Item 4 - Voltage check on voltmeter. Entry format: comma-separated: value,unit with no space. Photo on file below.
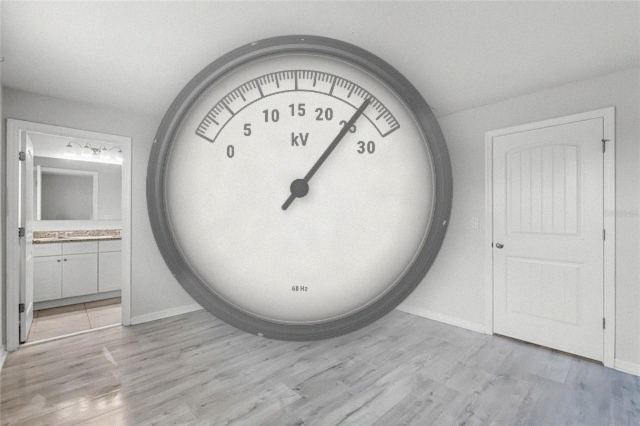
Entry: 25,kV
